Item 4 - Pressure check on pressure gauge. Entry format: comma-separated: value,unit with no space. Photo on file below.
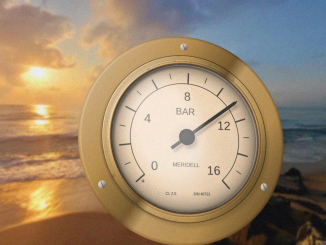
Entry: 11,bar
